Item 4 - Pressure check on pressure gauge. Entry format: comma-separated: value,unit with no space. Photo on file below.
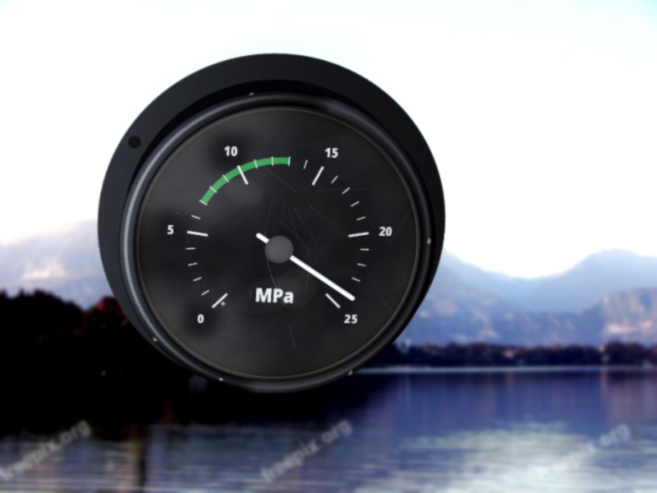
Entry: 24,MPa
